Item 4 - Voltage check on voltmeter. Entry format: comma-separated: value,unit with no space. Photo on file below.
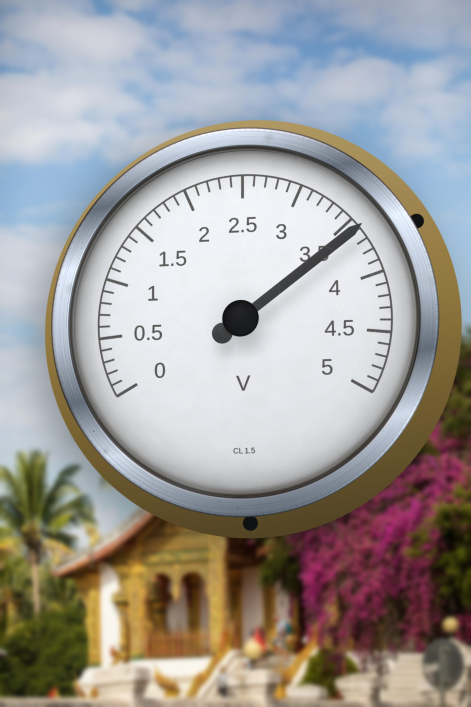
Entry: 3.6,V
